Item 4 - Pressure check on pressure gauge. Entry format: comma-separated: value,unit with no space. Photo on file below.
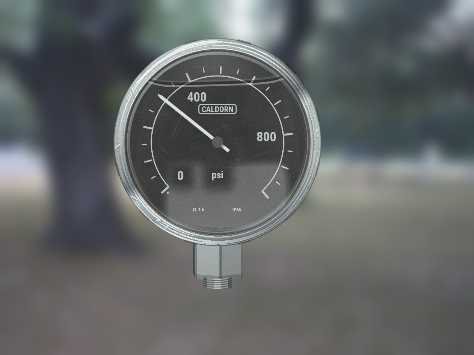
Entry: 300,psi
